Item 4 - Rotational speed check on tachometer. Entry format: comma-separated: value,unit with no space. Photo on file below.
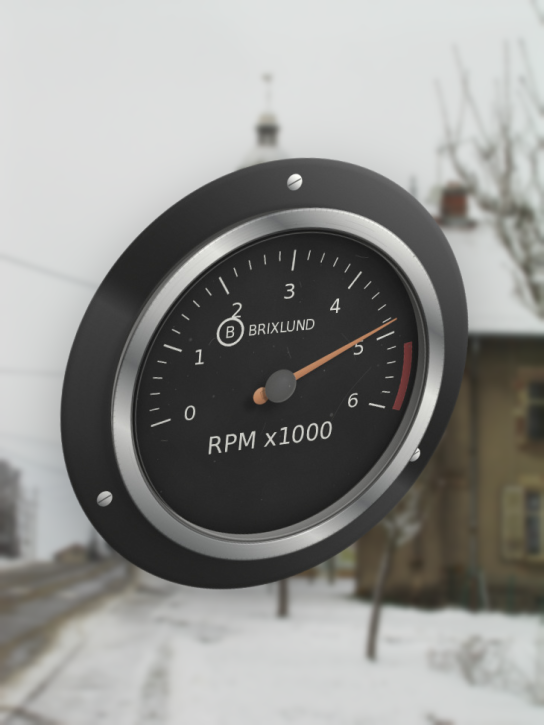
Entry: 4800,rpm
